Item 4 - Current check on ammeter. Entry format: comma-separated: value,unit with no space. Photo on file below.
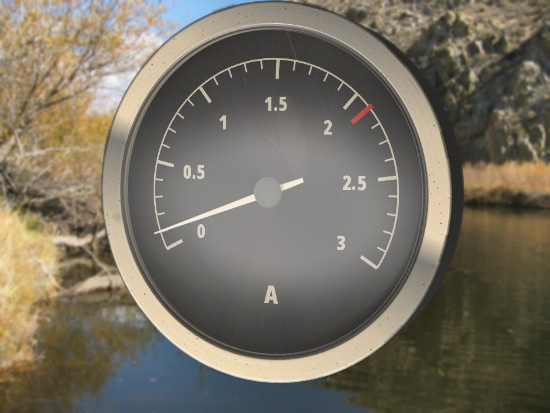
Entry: 0.1,A
